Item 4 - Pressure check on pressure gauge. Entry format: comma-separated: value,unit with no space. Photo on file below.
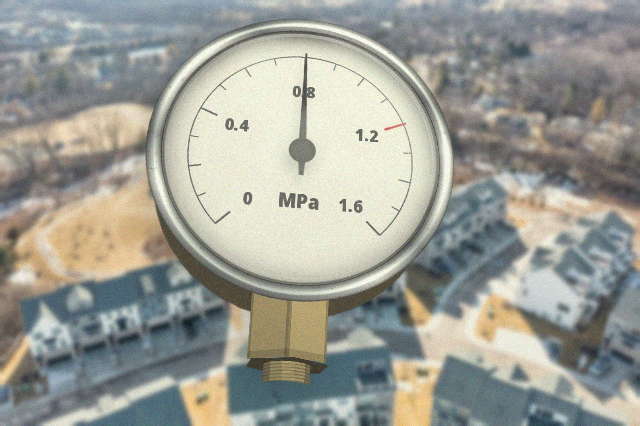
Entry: 0.8,MPa
